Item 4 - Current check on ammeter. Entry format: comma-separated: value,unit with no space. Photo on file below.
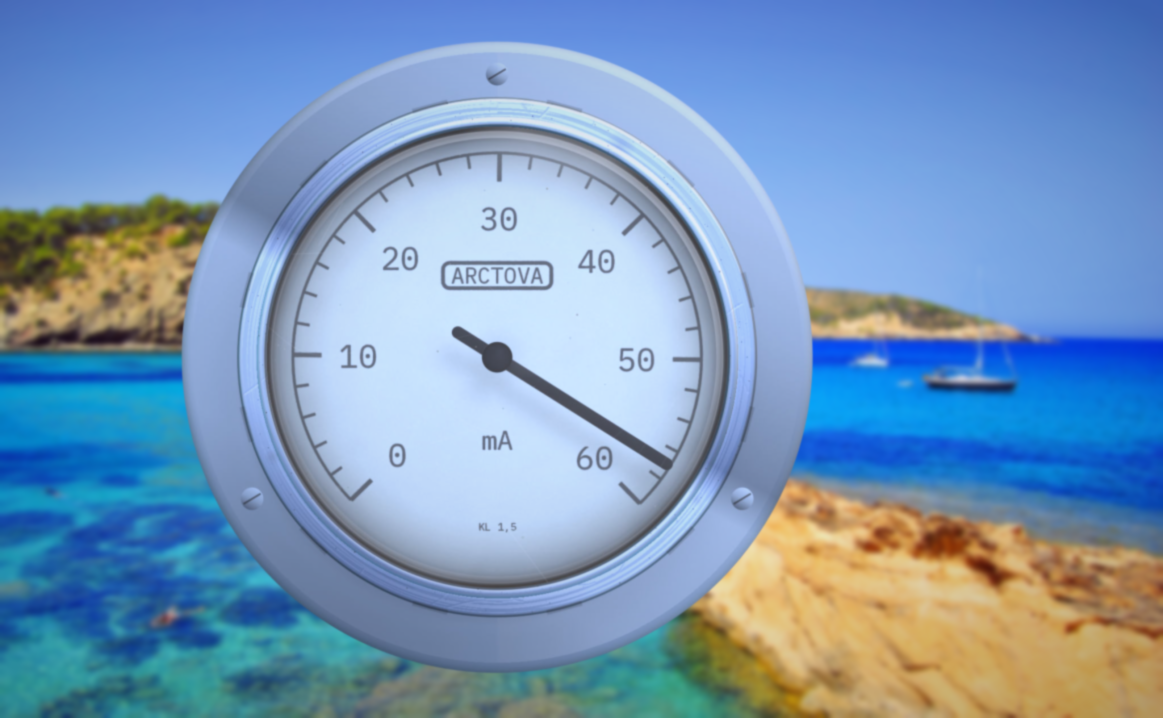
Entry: 57,mA
